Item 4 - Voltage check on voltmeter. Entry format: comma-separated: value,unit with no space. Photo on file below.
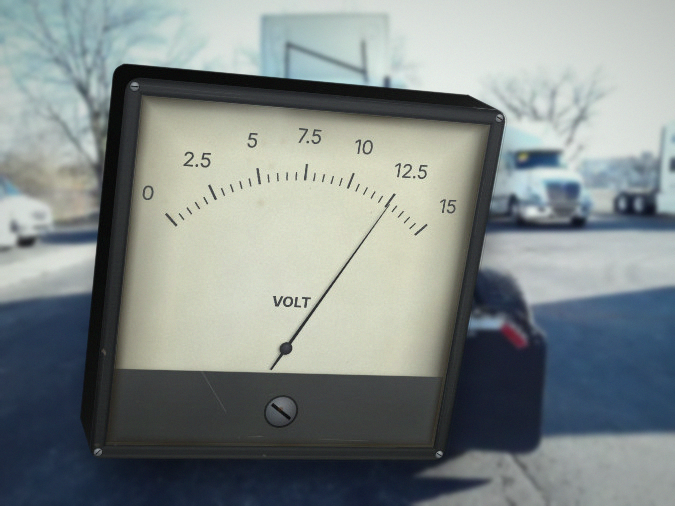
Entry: 12.5,V
